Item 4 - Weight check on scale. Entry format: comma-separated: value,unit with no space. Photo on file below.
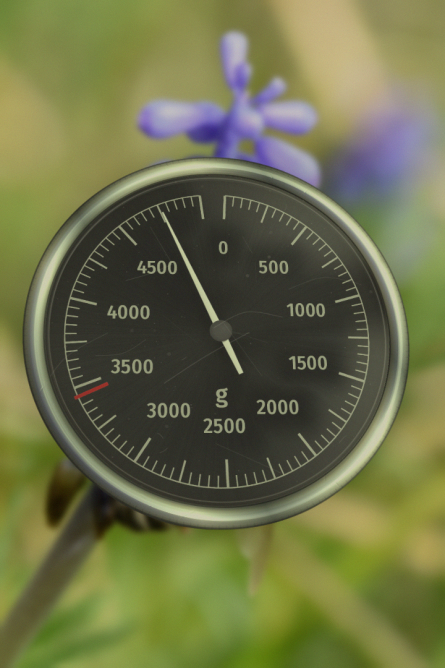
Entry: 4750,g
